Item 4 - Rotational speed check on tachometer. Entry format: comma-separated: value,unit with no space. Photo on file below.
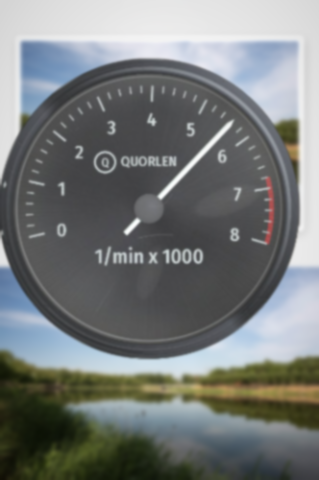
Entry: 5600,rpm
